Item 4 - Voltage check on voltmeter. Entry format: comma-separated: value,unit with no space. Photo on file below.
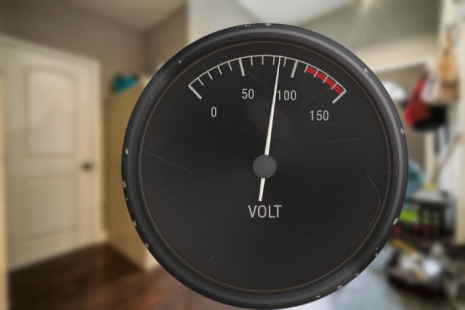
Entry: 85,V
